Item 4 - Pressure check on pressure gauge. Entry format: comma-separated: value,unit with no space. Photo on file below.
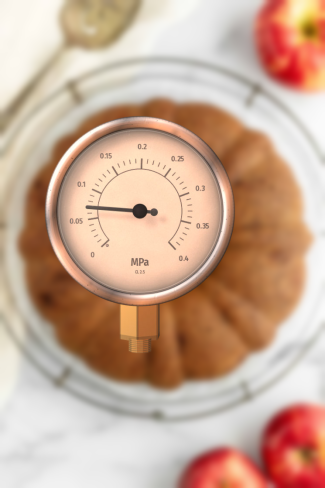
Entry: 0.07,MPa
